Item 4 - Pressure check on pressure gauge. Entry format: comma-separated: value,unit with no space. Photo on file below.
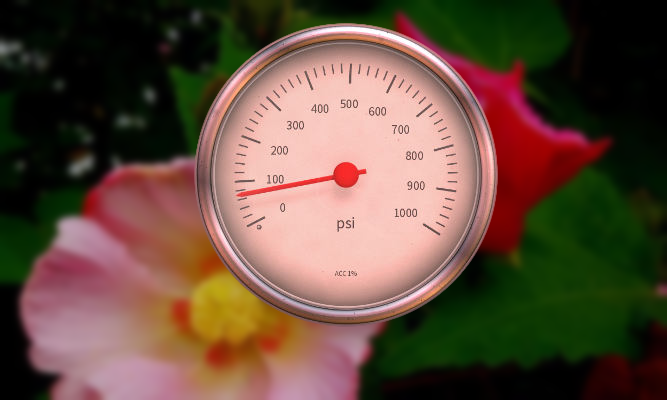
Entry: 70,psi
